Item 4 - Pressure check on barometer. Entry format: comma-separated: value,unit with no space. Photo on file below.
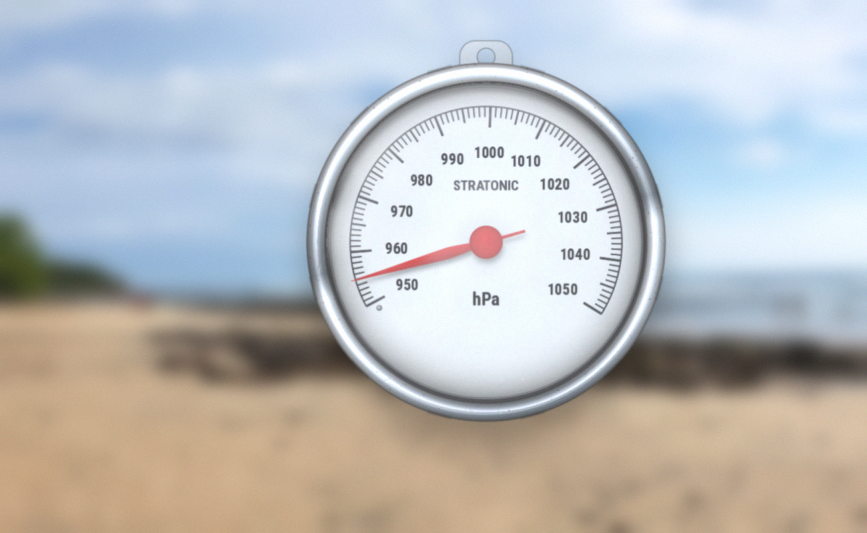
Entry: 955,hPa
